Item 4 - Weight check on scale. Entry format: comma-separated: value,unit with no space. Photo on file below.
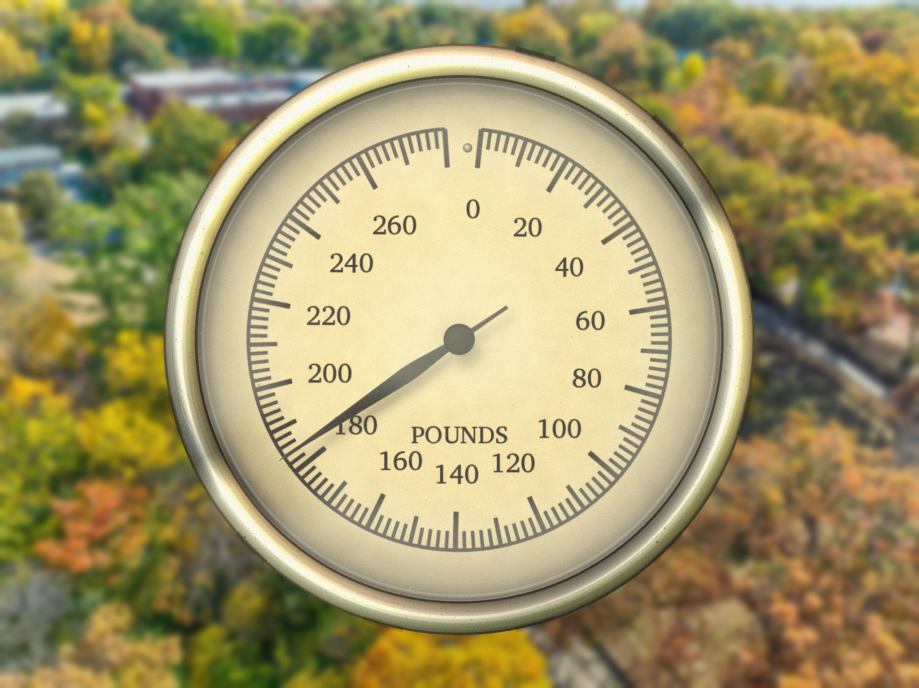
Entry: 184,lb
